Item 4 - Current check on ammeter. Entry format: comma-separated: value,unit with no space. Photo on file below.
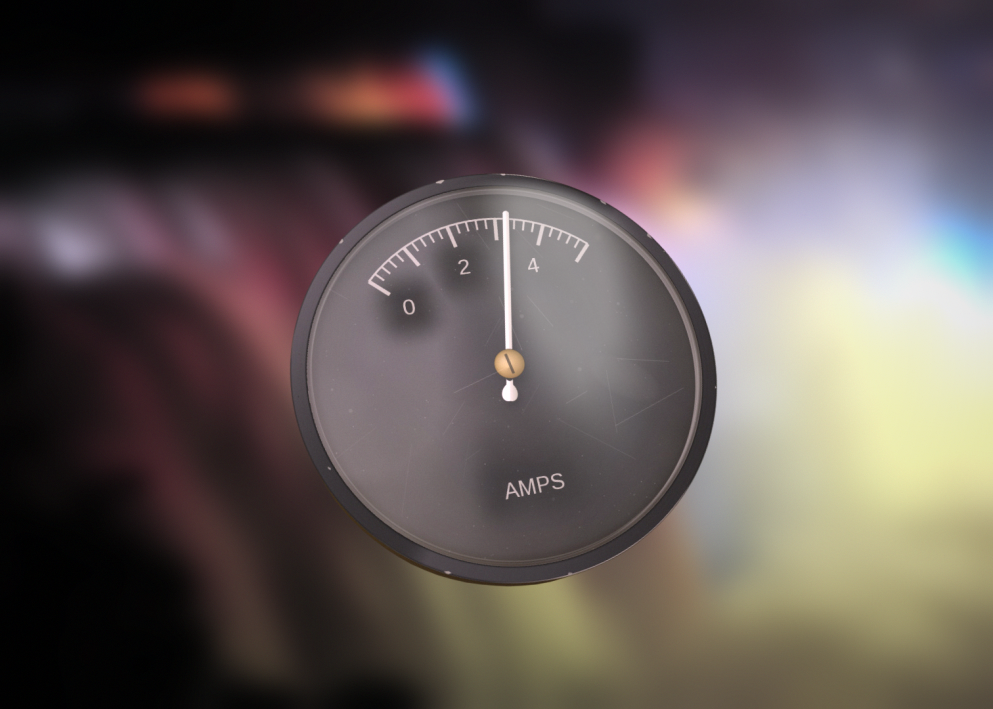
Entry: 3.2,A
